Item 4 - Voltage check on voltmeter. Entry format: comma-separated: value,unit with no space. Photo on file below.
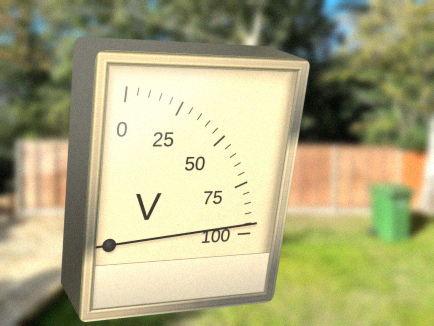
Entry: 95,V
